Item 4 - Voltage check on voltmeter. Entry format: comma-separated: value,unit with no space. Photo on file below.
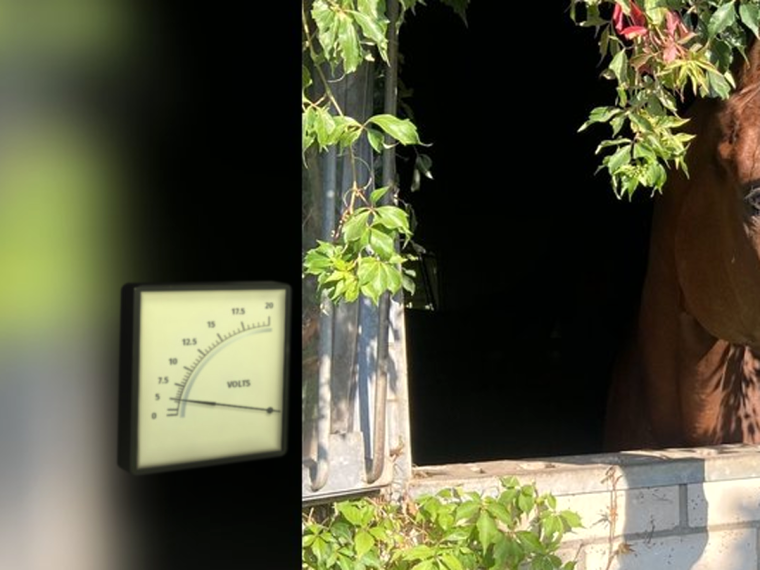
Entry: 5,V
